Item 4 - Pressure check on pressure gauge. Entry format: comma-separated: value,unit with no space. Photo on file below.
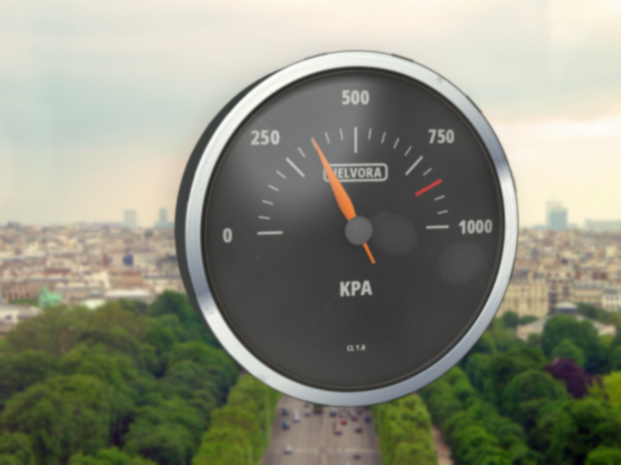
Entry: 350,kPa
